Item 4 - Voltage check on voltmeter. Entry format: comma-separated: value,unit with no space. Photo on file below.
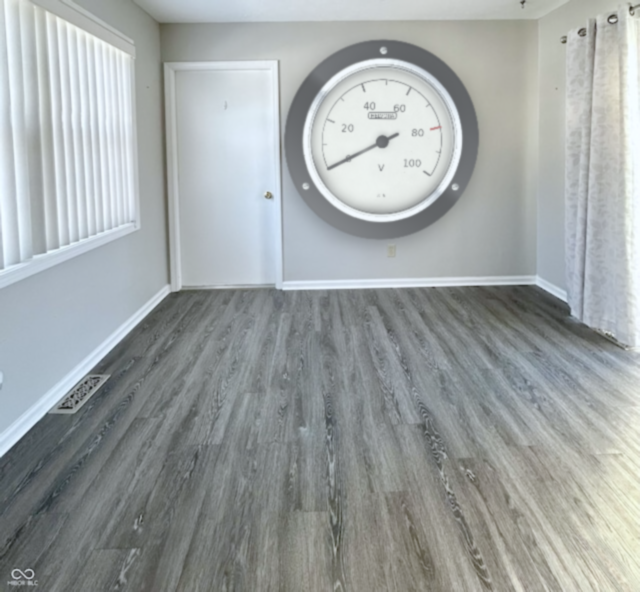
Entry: 0,V
